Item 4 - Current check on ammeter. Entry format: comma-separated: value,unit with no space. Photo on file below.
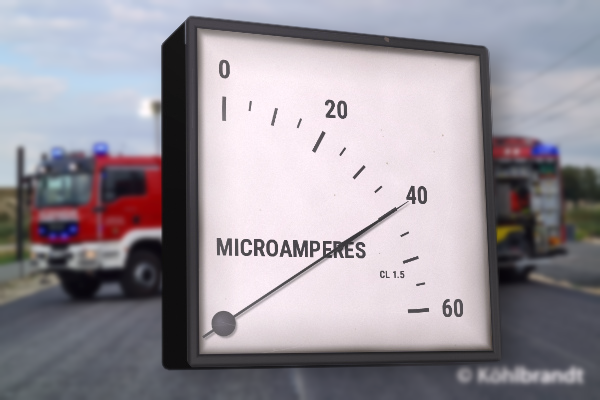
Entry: 40,µA
